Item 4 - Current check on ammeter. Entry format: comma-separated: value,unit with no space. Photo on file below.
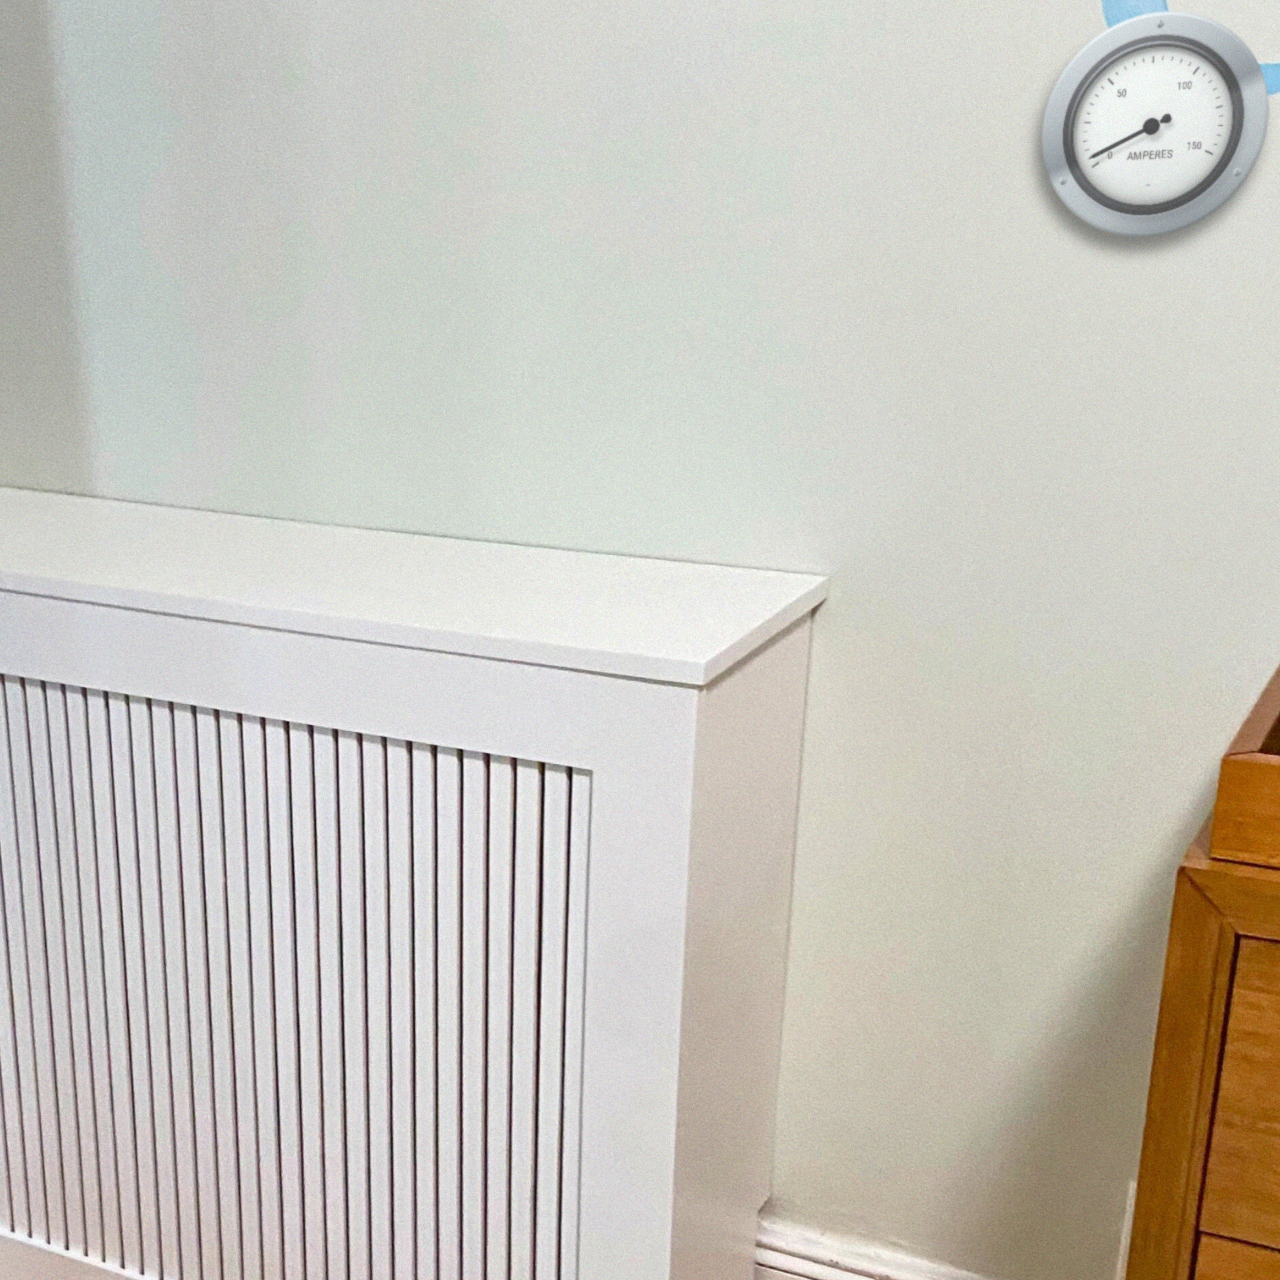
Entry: 5,A
